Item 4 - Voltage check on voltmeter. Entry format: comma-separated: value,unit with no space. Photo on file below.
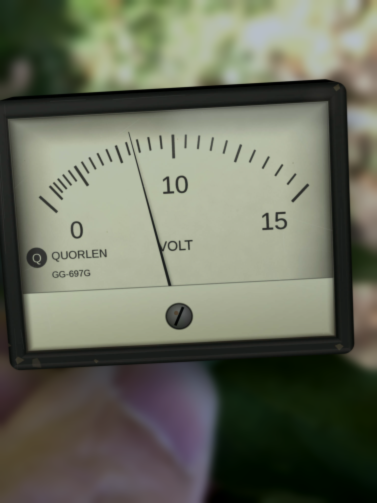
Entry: 8.25,V
